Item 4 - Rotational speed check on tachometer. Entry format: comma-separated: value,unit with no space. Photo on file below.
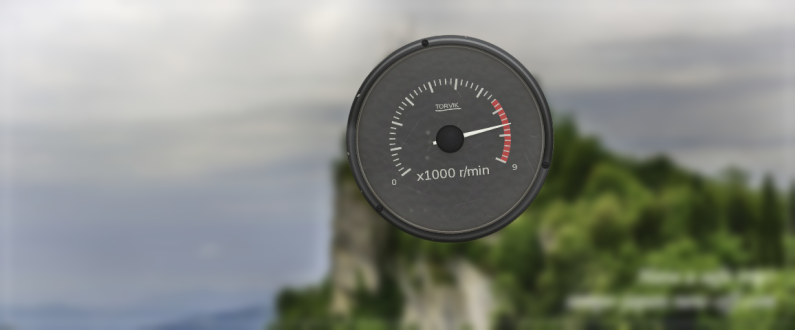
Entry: 7600,rpm
